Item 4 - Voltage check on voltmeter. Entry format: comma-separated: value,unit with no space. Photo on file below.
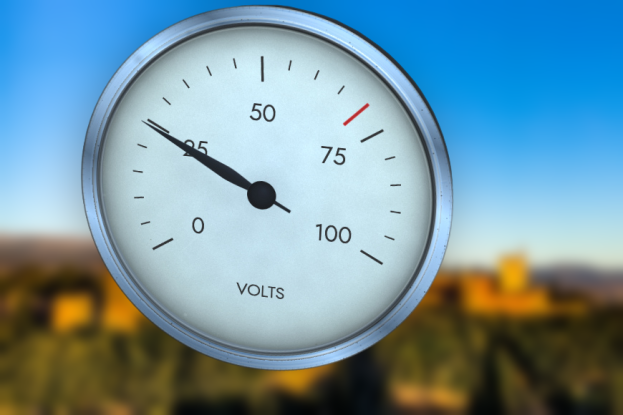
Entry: 25,V
